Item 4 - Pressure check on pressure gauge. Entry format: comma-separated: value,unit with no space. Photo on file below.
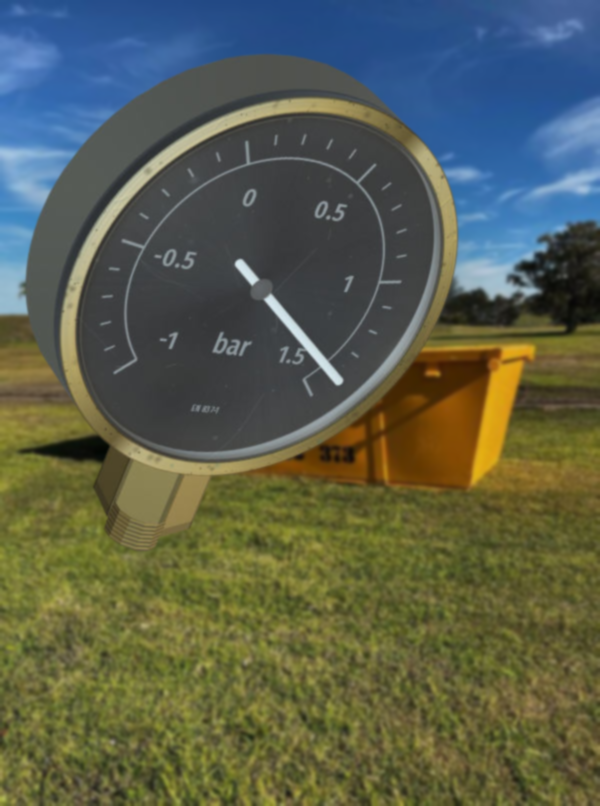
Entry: 1.4,bar
